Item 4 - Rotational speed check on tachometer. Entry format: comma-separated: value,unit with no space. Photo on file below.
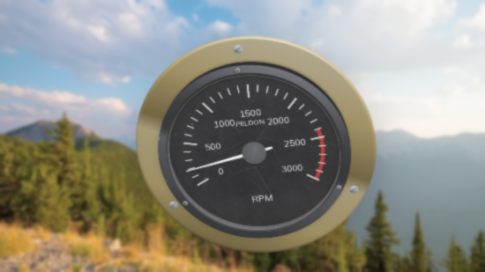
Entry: 200,rpm
